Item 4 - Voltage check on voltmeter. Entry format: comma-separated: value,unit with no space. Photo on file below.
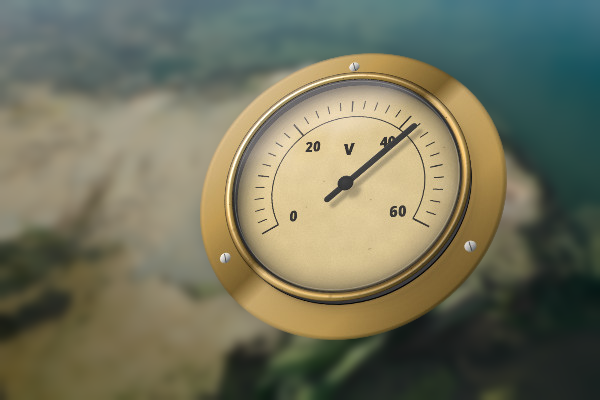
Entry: 42,V
